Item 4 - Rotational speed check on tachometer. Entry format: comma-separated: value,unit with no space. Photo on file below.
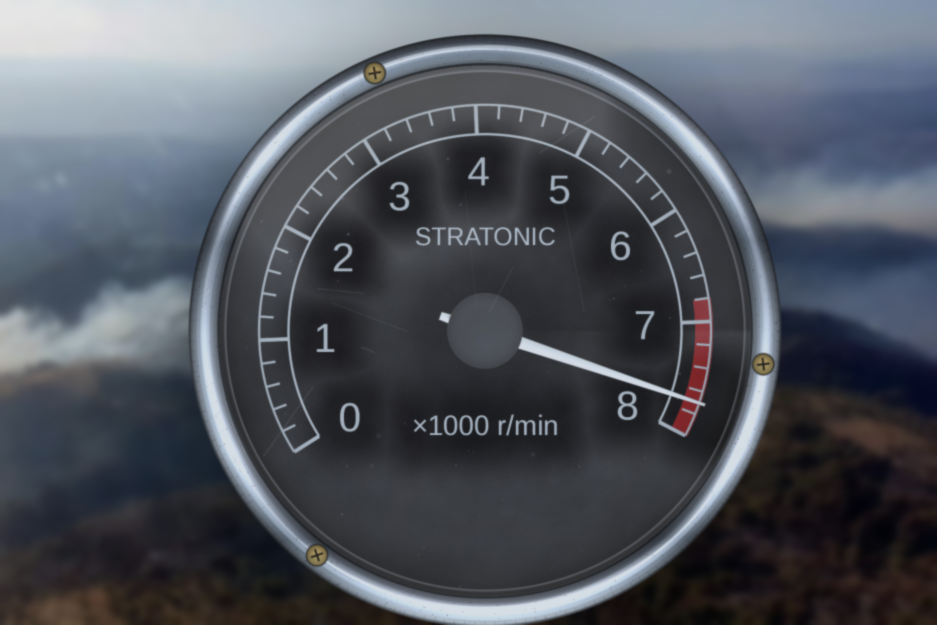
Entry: 7700,rpm
